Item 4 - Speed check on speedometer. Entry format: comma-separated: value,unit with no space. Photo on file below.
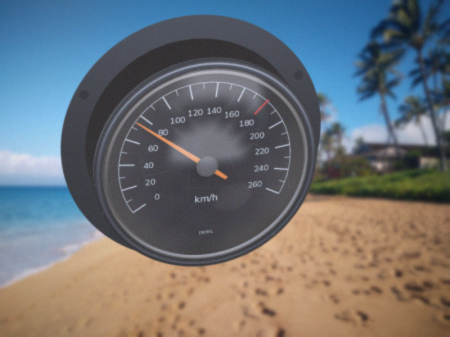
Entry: 75,km/h
